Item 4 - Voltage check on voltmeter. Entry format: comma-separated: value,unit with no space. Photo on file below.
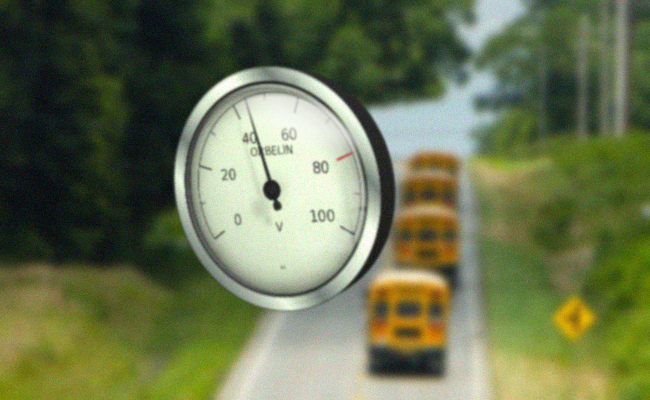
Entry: 45,V
